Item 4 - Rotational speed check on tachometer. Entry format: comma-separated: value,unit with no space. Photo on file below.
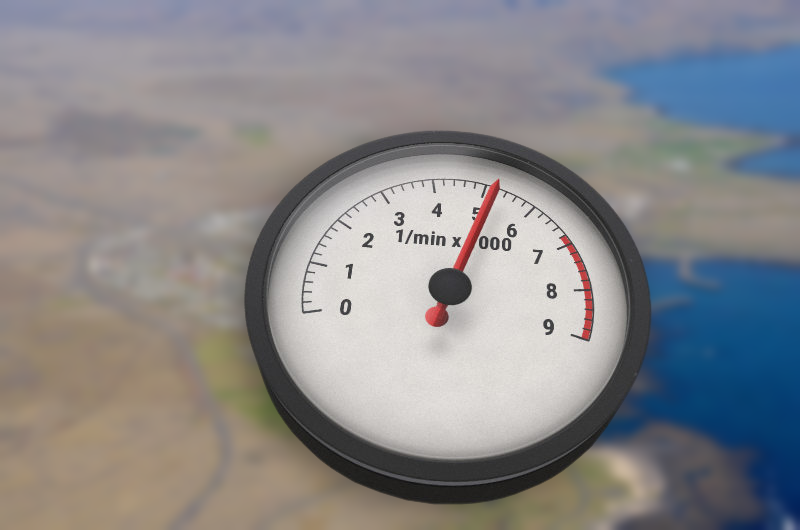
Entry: 5200,rpm
